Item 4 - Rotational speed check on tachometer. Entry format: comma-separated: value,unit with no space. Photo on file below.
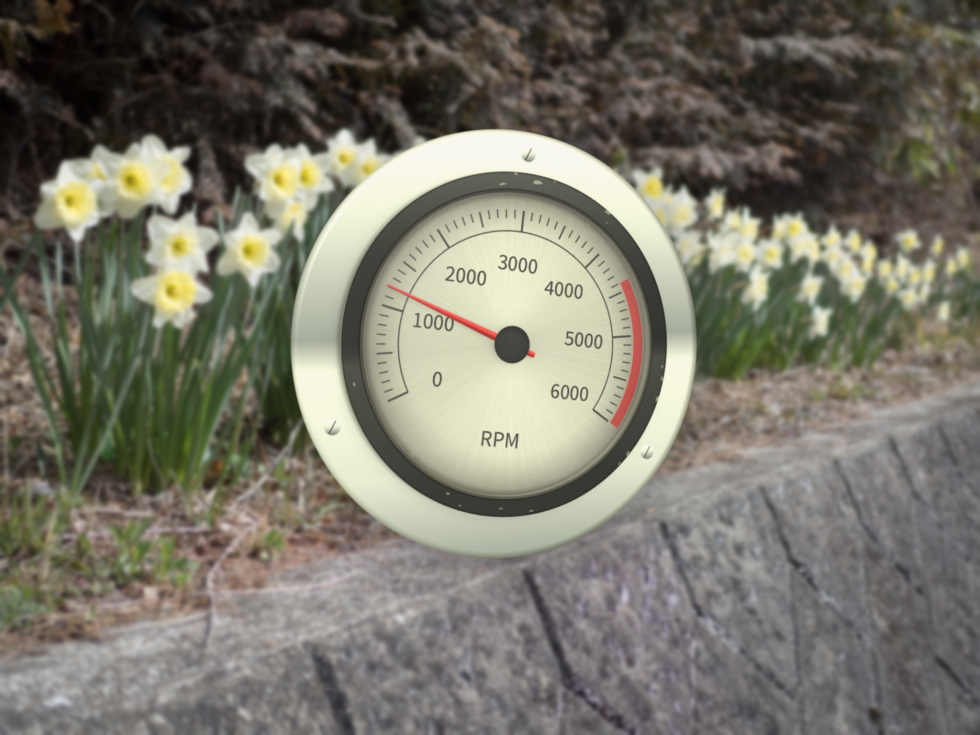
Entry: 1200,rpm
